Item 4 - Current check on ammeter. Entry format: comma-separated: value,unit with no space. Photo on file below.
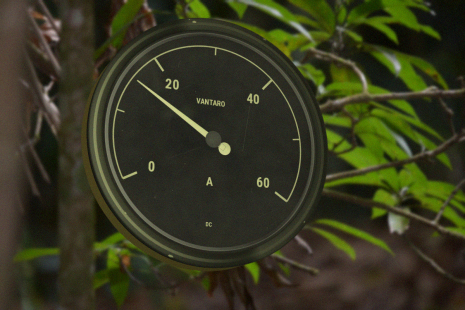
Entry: 15,A
